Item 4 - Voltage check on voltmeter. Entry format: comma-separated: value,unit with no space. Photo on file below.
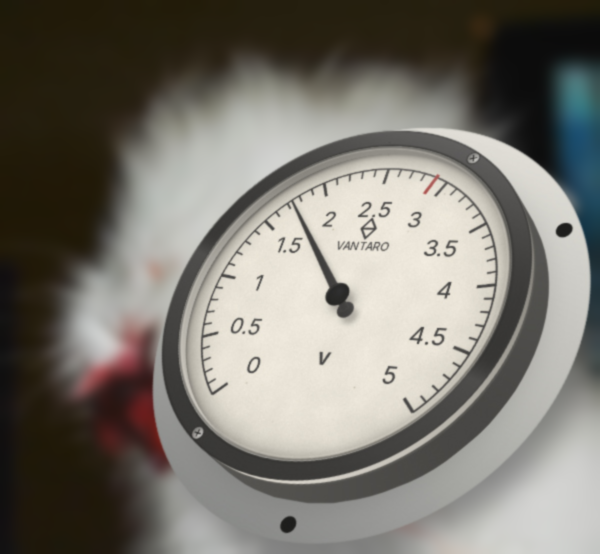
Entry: 1.75,V
